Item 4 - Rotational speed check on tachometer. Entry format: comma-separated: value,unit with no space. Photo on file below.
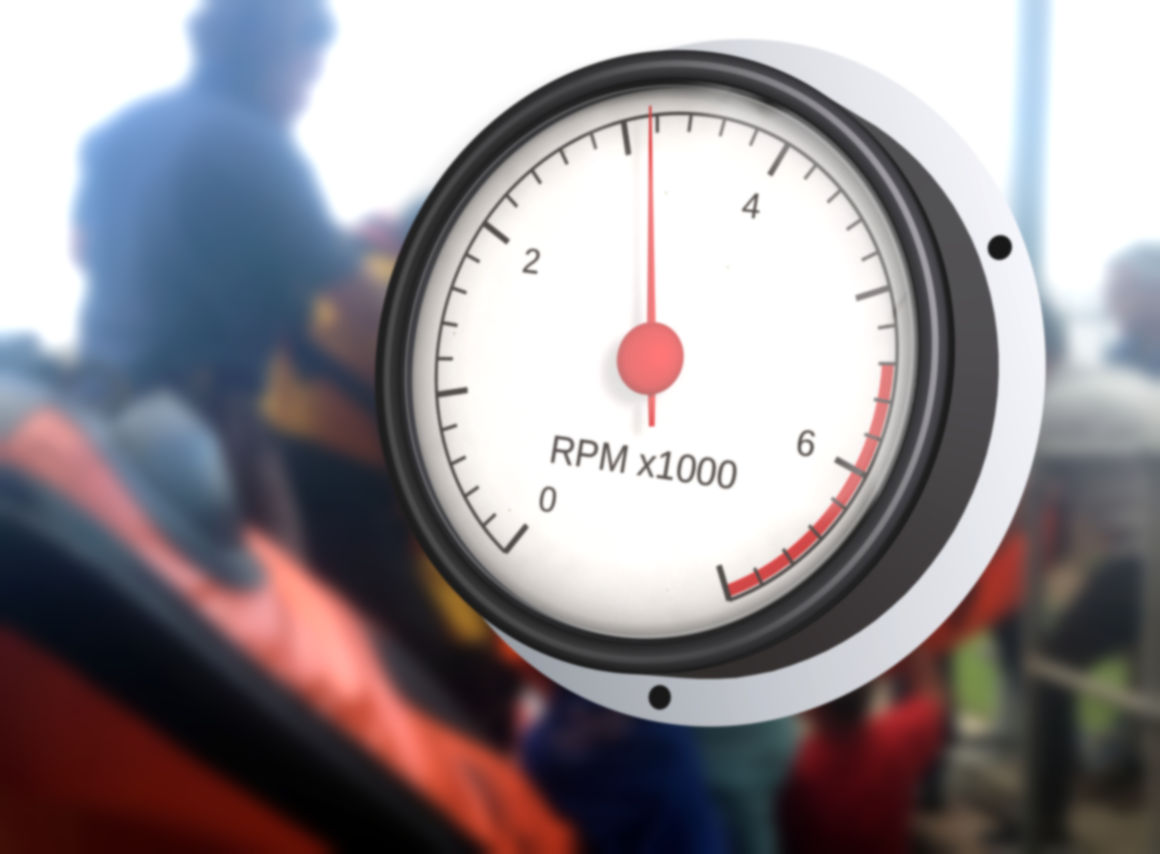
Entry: 3200,rpm
